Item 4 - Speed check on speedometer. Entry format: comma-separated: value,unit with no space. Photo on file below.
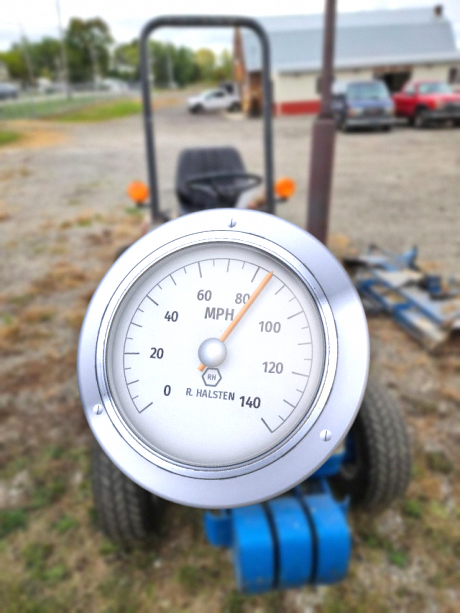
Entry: 85,mph
